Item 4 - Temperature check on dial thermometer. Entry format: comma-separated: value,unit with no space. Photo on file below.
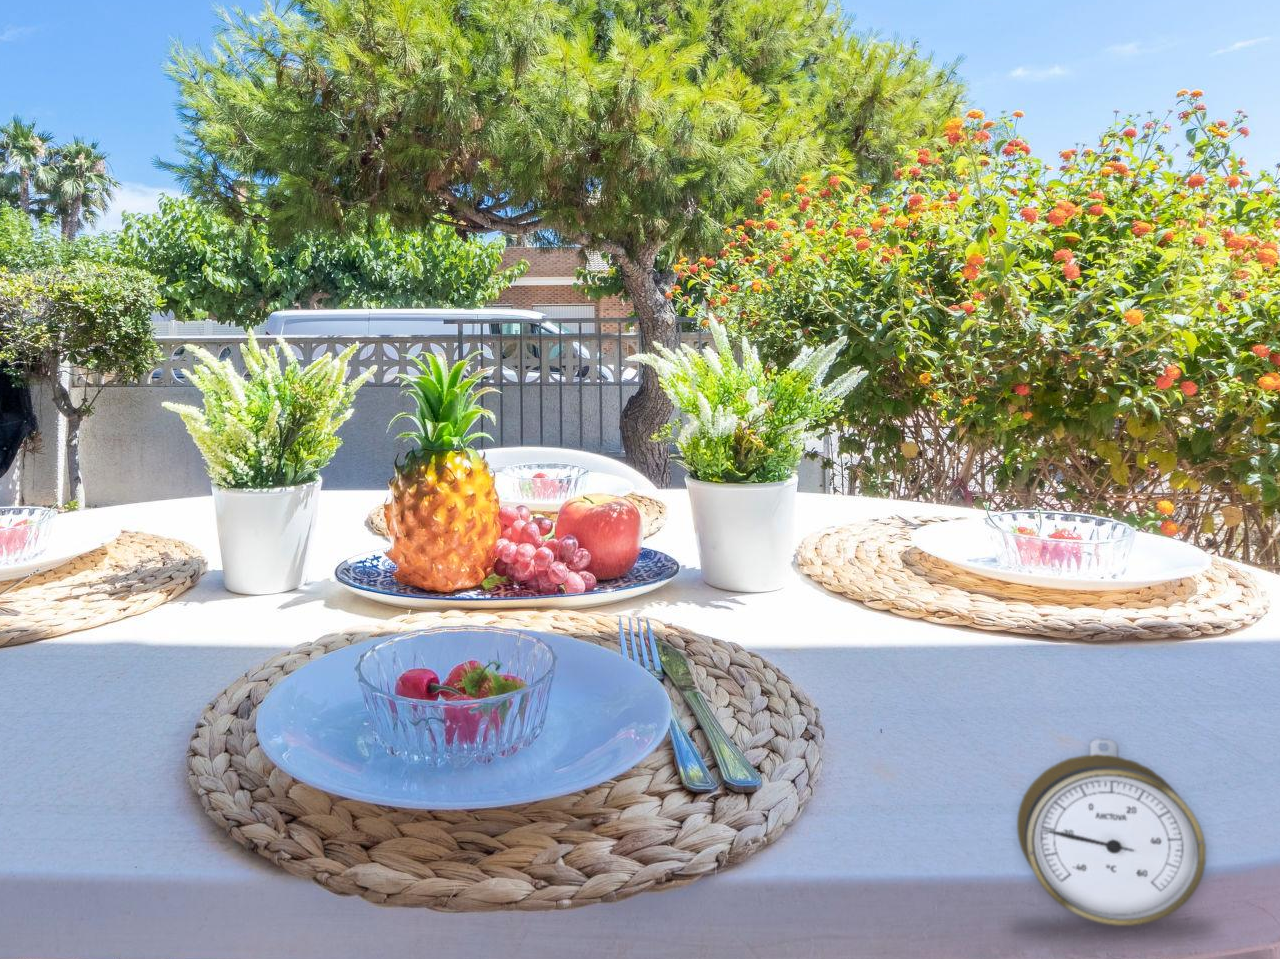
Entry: -20,°C
